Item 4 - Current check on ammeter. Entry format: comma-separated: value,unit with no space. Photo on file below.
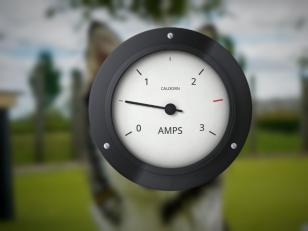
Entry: 0.5,A
